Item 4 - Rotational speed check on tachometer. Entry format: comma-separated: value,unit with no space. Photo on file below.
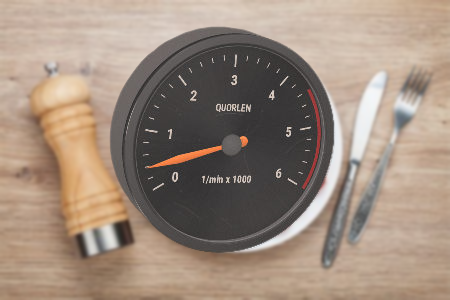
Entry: 400,rpm
